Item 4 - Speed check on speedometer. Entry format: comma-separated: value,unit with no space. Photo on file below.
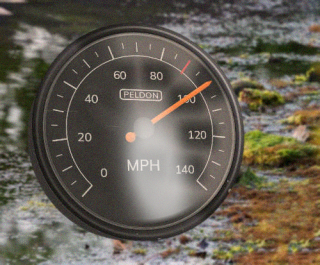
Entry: 100,mph
